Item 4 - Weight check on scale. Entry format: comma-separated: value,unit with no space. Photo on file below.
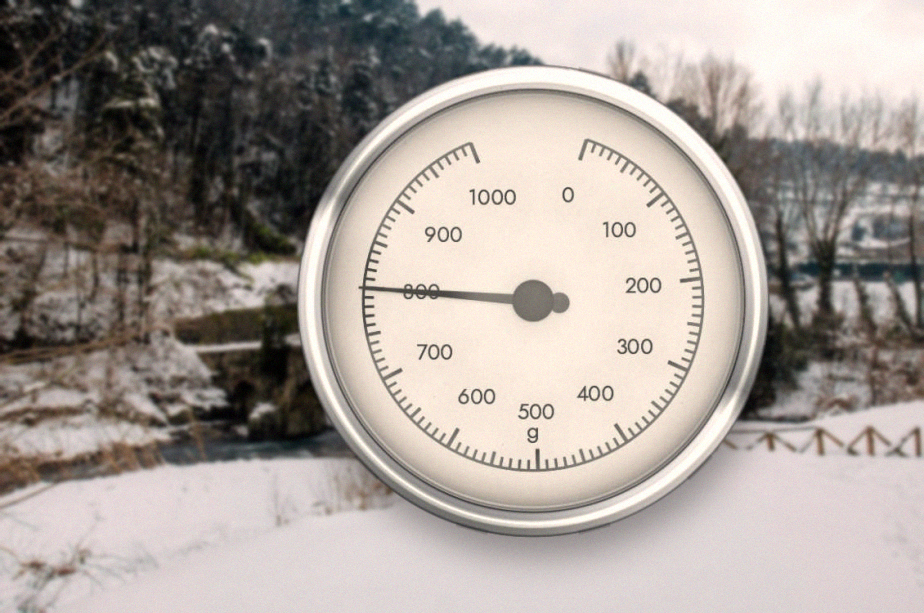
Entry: 800,g
